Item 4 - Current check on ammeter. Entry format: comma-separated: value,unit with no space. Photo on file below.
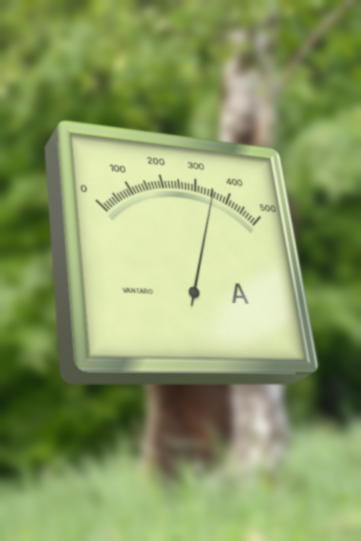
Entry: 350,A
